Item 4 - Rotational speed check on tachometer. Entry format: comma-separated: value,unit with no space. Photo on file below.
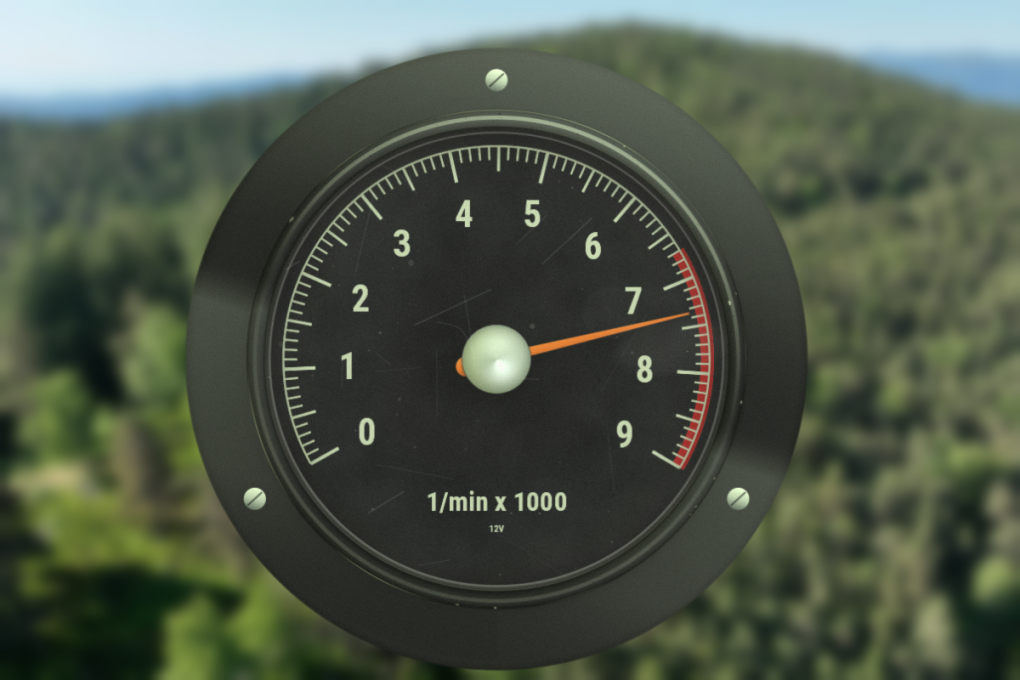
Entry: 7350,rpm
